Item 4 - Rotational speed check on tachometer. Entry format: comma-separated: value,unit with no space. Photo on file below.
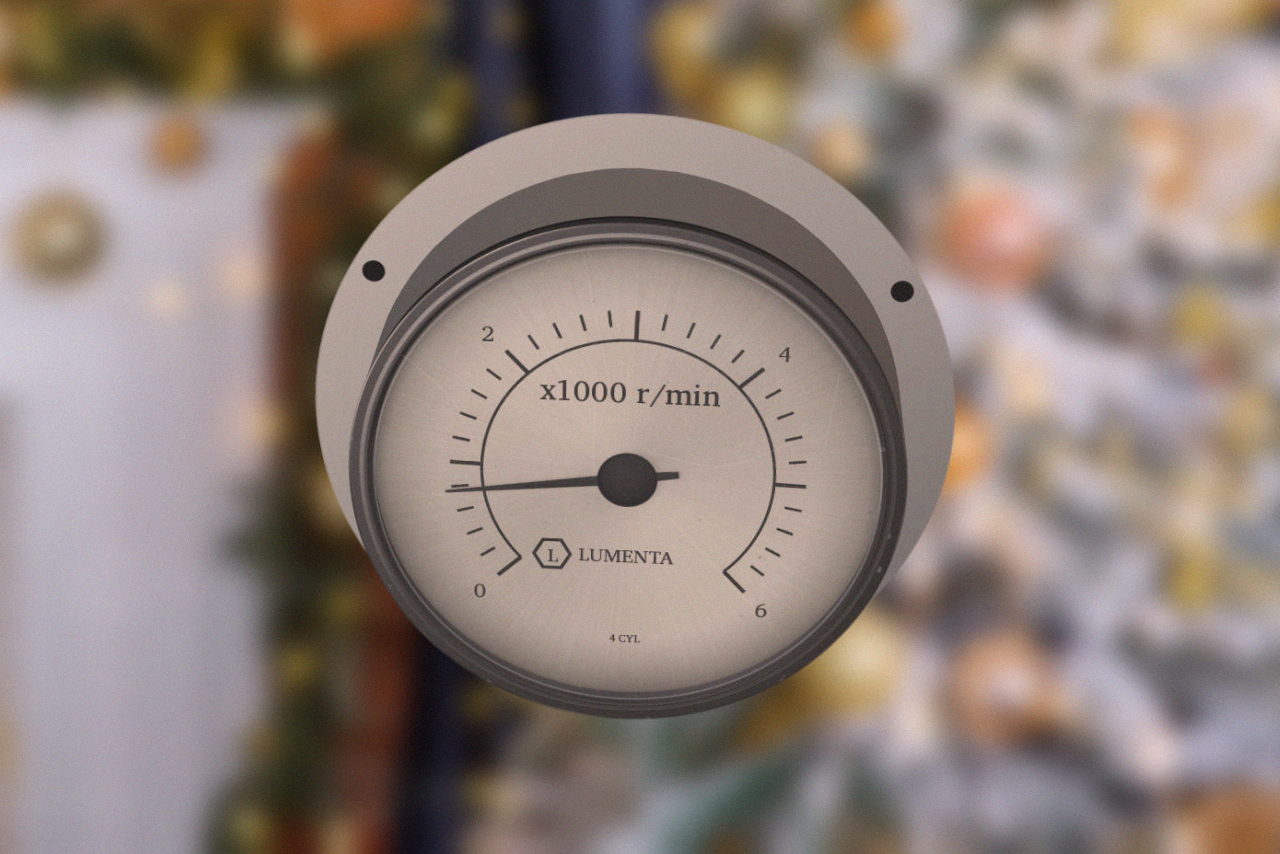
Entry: 800,rpm
